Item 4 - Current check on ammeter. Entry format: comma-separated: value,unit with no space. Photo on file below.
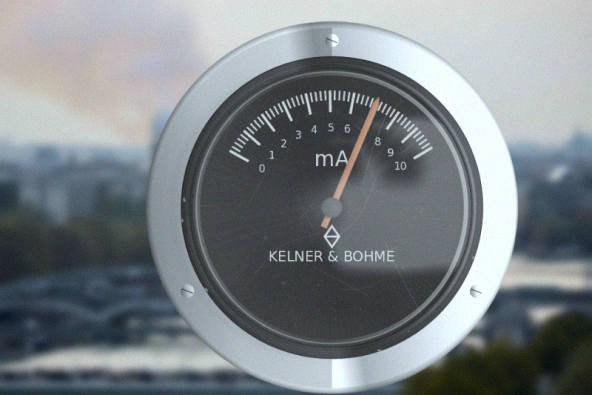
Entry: 7,mA
